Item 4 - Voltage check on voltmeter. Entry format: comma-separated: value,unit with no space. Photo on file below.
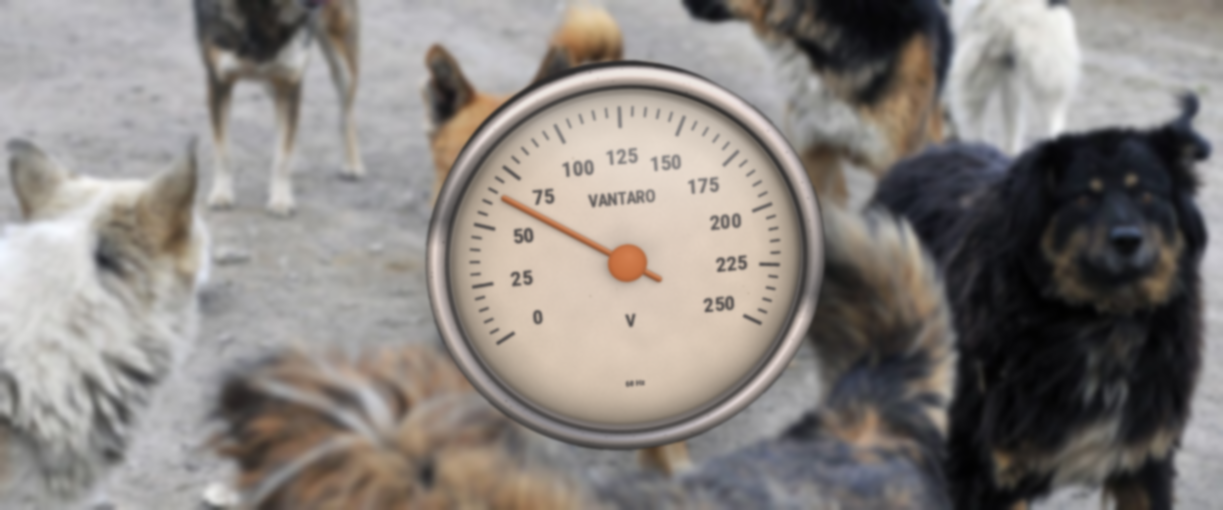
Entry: 65,V
